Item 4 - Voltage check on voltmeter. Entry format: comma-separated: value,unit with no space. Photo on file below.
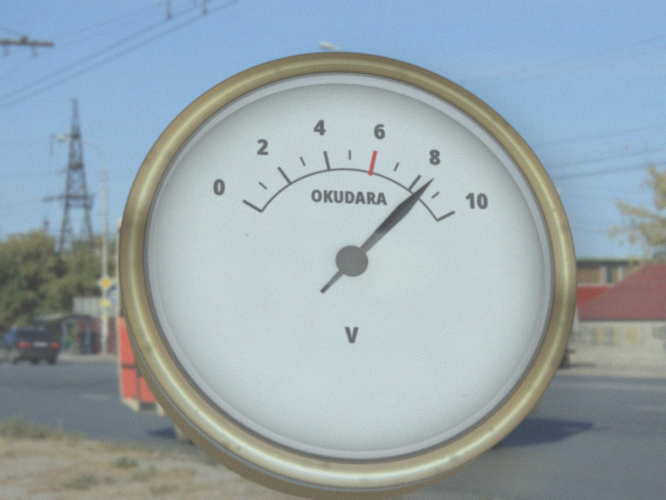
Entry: 8.5,V
